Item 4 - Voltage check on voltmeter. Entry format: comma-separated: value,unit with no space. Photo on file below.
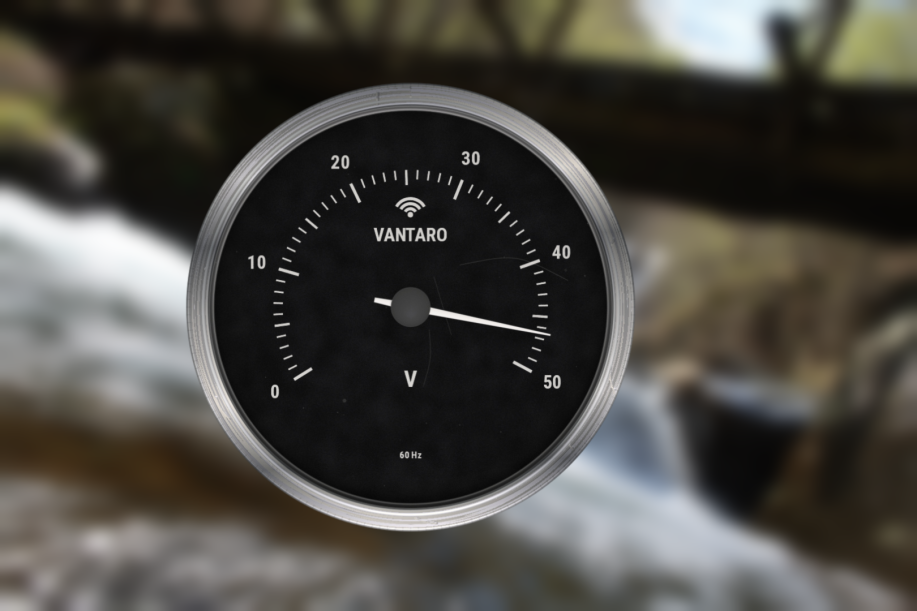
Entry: 46.5,V
